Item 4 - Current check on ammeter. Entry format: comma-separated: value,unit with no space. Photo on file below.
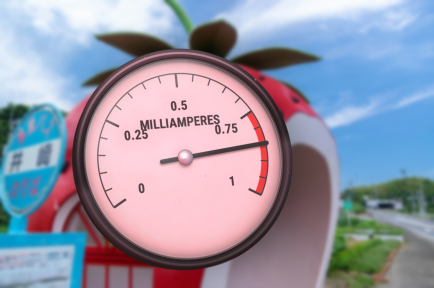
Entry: 0.85,mA
